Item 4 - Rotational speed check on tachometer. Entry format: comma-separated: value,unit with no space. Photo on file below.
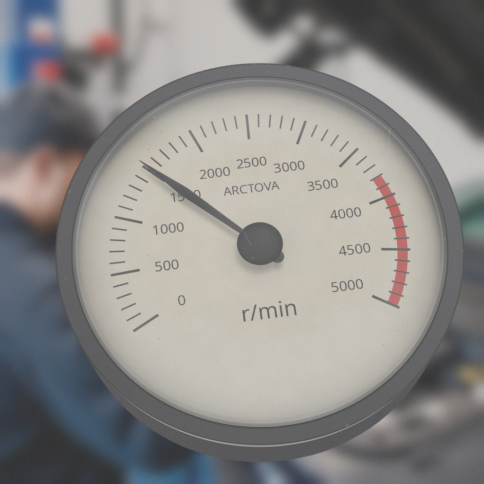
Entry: 1500,rpm
